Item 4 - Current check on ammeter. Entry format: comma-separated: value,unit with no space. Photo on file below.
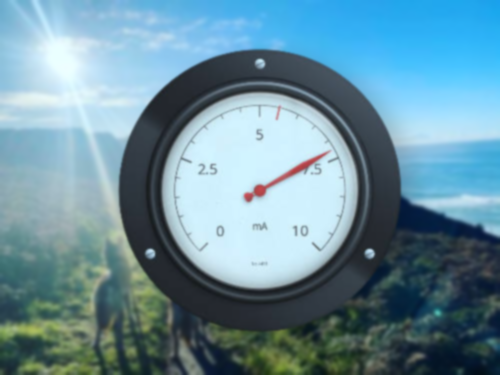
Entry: 7.25,mA
